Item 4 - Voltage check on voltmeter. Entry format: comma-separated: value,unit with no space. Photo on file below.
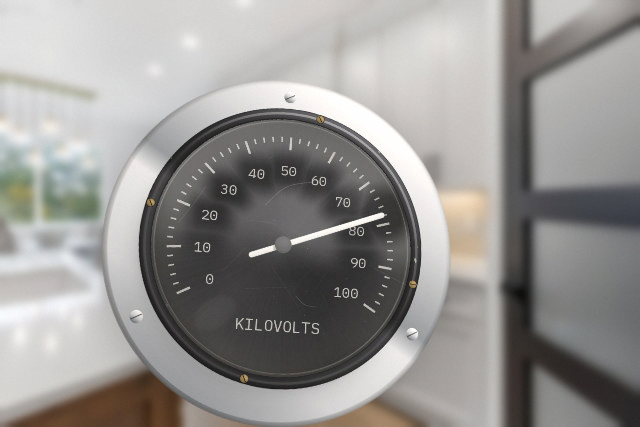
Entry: 78,kV
